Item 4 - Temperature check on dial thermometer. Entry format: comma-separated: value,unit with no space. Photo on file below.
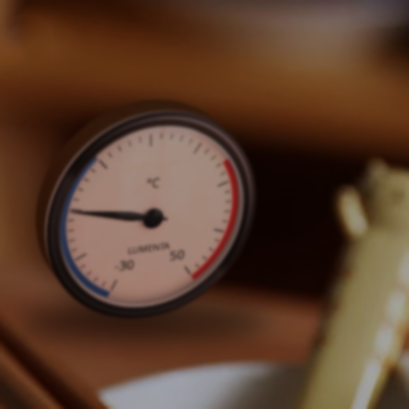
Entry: -10,°C
